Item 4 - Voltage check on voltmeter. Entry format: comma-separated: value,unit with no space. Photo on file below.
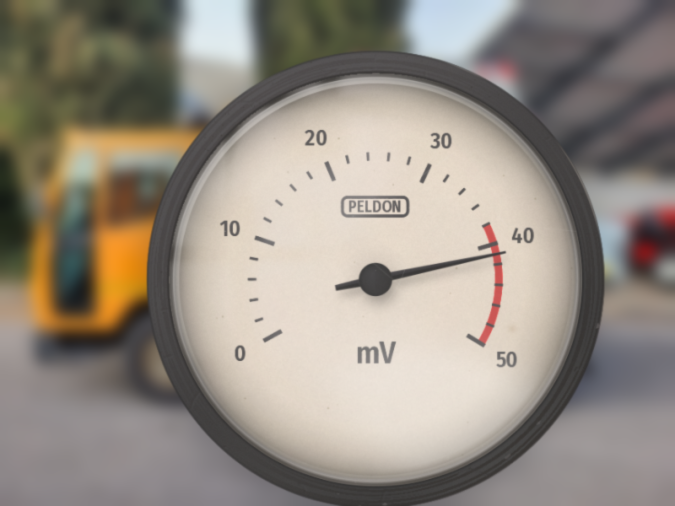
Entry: 41,mV
